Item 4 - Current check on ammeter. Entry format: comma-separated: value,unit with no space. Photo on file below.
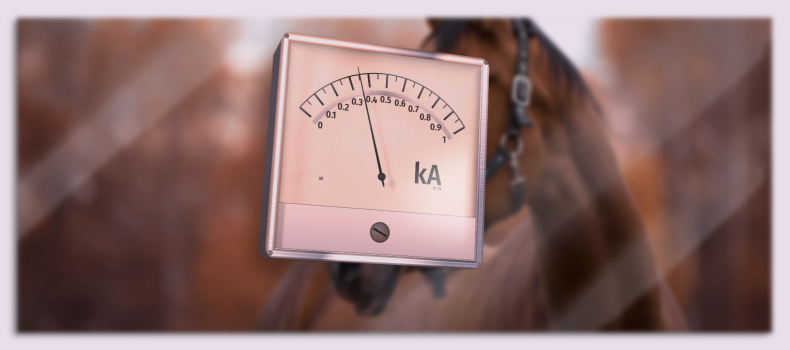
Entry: 0.35,kA
